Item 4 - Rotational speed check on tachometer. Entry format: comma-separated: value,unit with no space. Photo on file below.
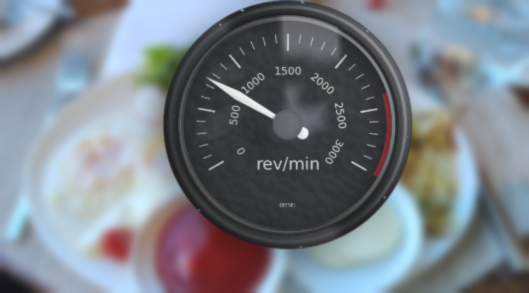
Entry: 750,rpm
